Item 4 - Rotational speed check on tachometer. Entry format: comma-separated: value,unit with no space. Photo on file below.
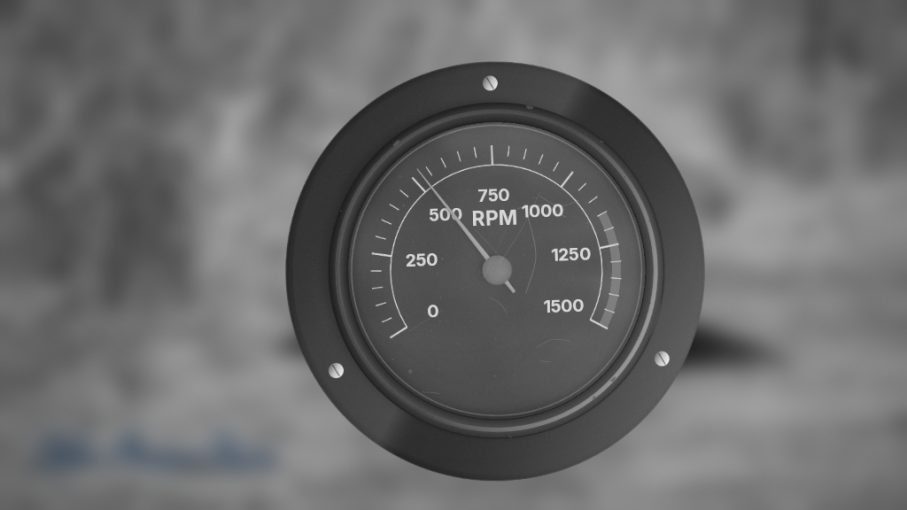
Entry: 525,rpm
